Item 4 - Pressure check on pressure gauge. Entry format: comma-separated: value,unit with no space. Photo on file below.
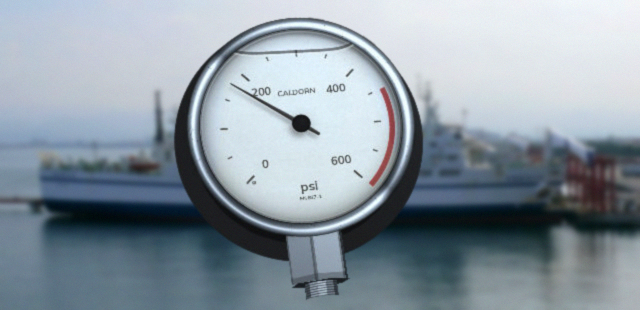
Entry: 175,psi
